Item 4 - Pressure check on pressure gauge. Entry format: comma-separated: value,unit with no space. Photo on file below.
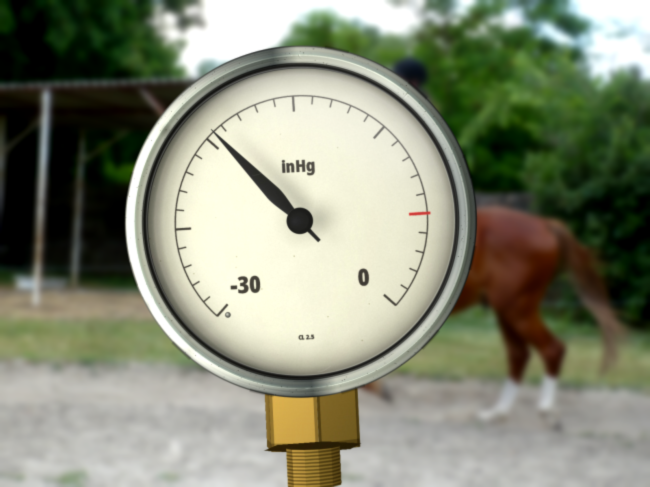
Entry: -19.5,inHg
